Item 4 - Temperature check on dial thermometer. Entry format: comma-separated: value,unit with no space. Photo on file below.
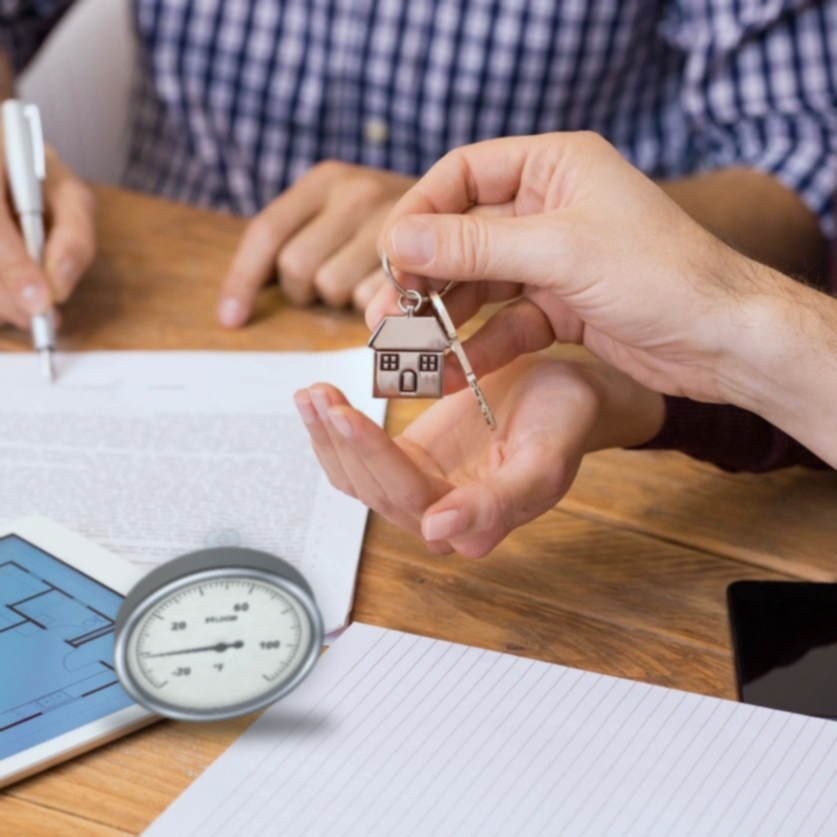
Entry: 0,°F
